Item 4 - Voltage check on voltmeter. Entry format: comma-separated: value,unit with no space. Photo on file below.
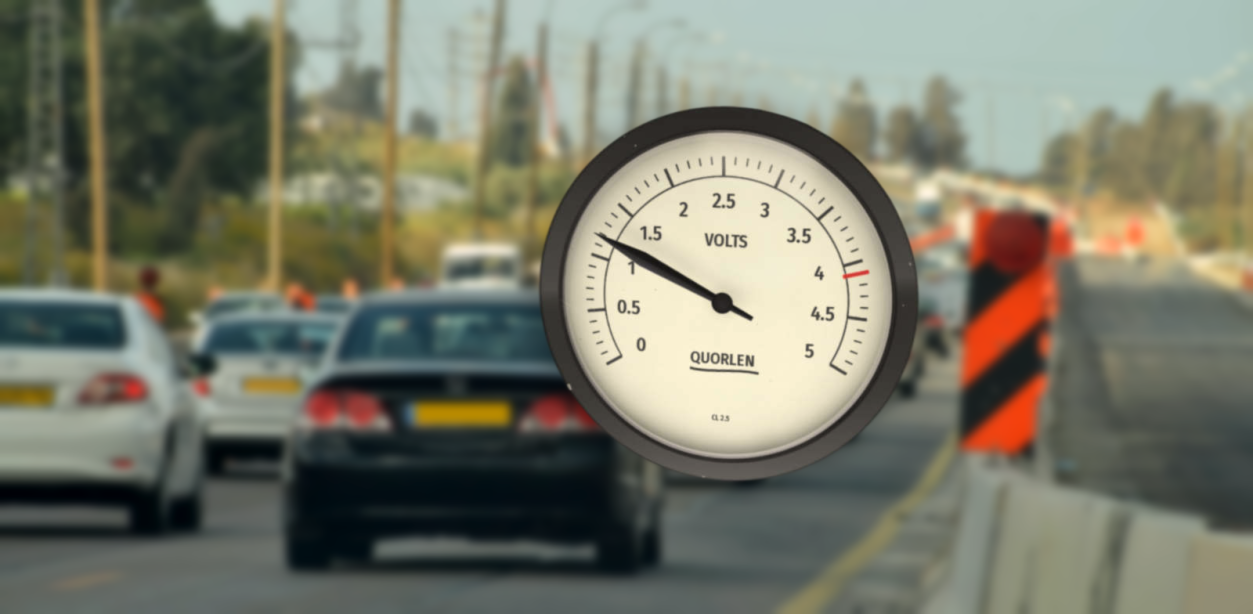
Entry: 1.2,V
